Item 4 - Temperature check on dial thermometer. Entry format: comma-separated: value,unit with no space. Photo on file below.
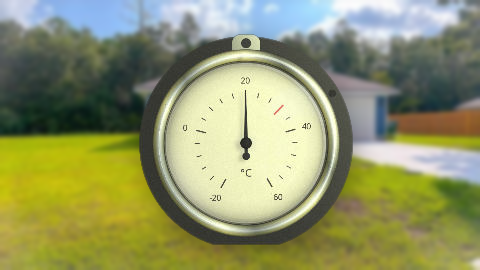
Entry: 20,°C
